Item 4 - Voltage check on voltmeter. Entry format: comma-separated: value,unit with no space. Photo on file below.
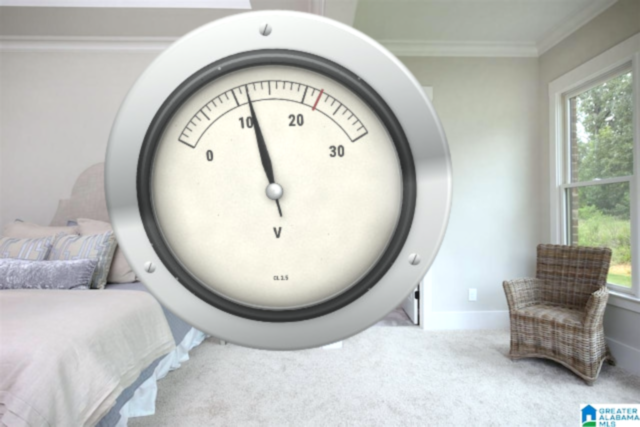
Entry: 12,V
